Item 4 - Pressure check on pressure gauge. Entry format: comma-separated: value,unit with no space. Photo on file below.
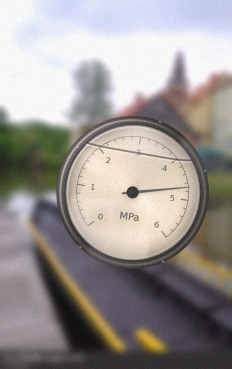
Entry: 4.7,MPa
